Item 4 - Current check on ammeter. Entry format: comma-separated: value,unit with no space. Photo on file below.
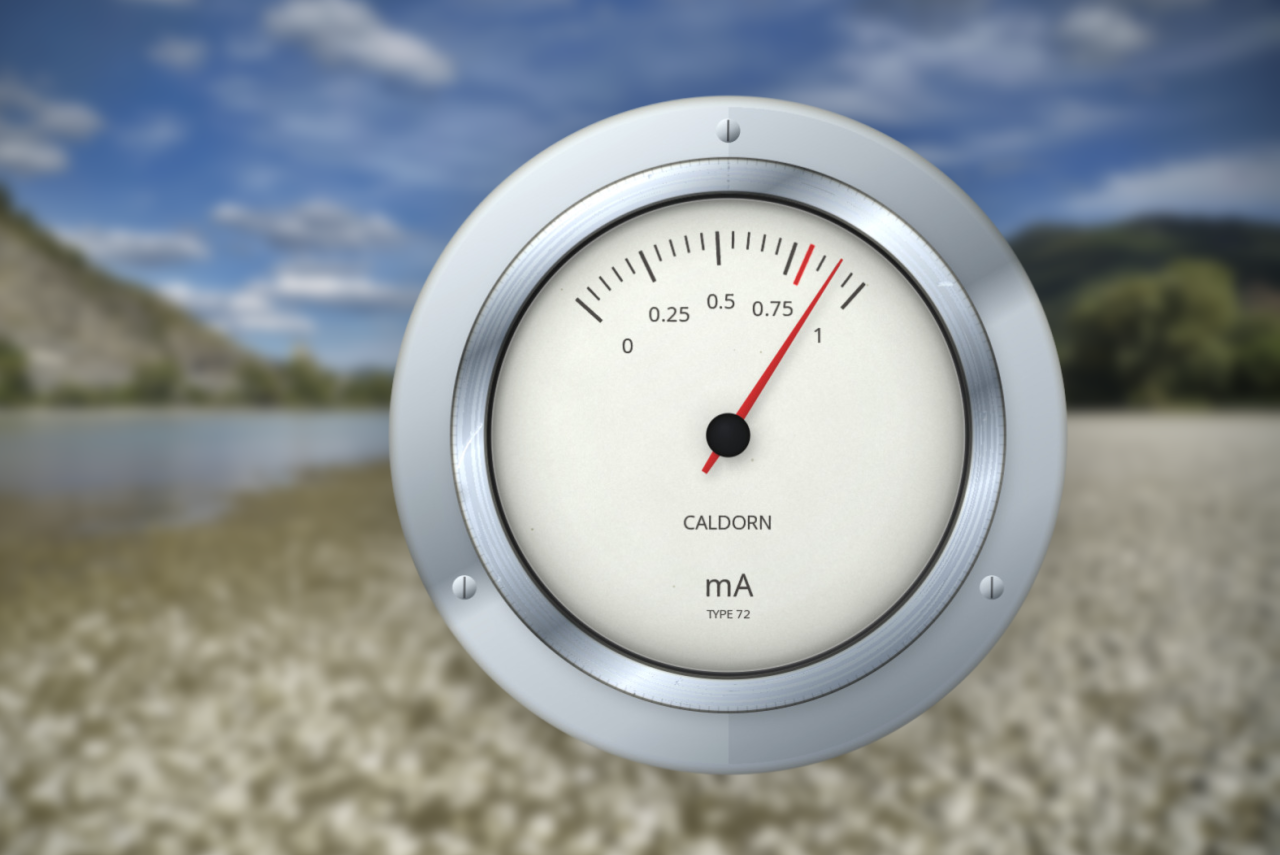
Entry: 0.9,mA
